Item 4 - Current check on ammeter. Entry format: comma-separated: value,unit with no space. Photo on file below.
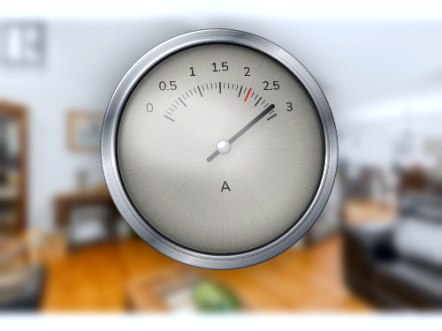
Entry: 2.8,A
